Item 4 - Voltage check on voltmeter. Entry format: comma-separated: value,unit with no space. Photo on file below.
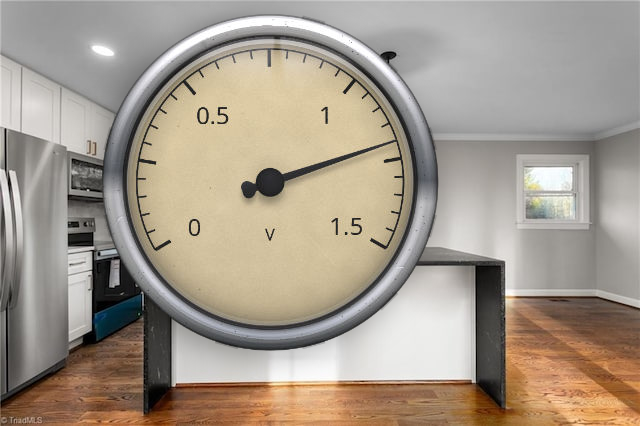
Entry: 1.2,V
